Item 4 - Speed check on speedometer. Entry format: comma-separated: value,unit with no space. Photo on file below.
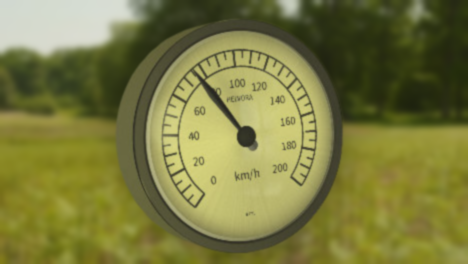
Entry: 75,km/h
